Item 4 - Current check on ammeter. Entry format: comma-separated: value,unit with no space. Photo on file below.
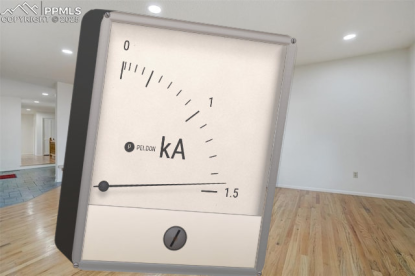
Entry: 1.45,kA
